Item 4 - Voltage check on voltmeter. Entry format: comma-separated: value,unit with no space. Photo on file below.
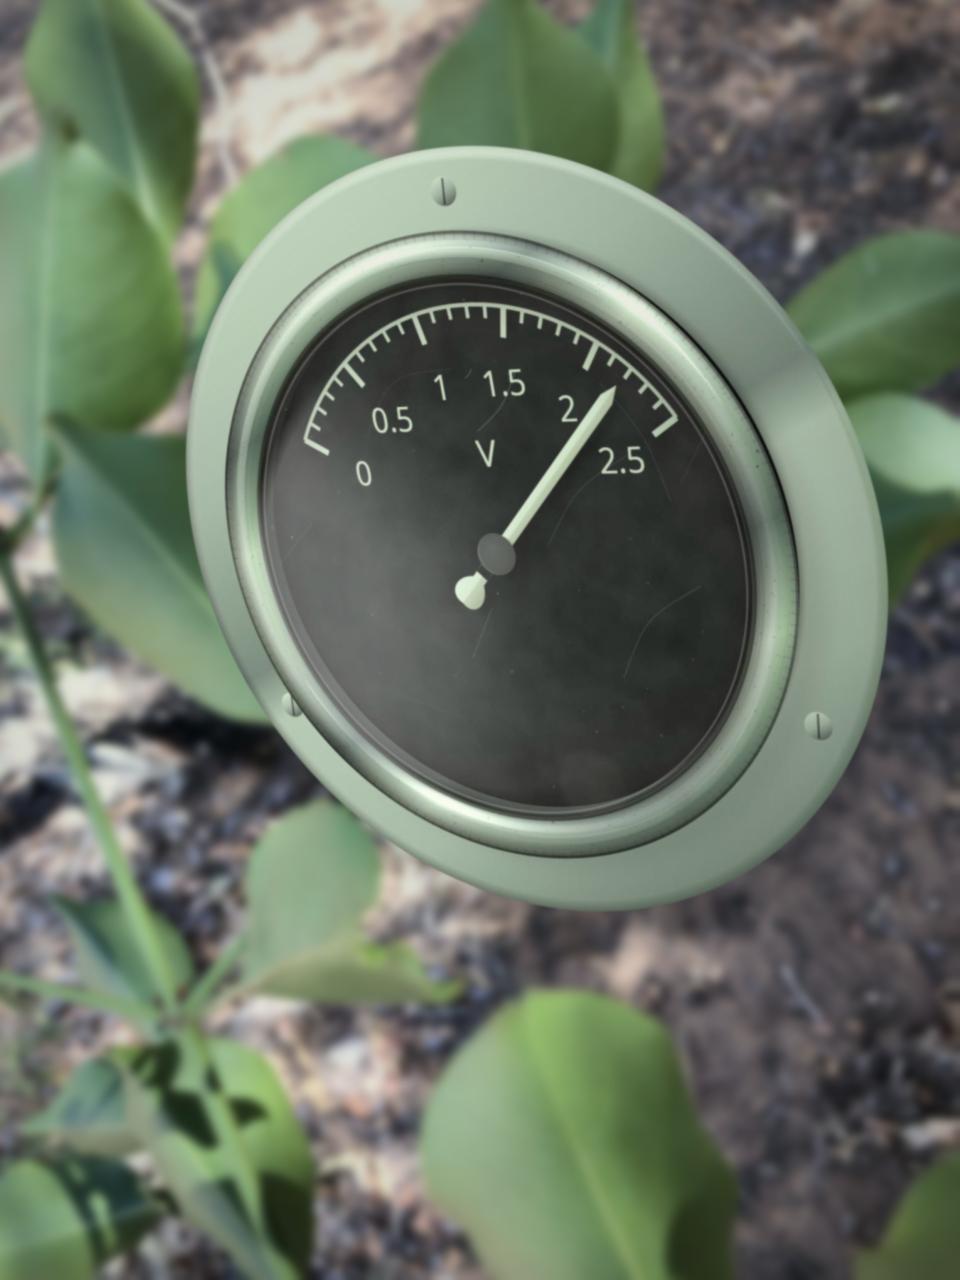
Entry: 2.2,V
